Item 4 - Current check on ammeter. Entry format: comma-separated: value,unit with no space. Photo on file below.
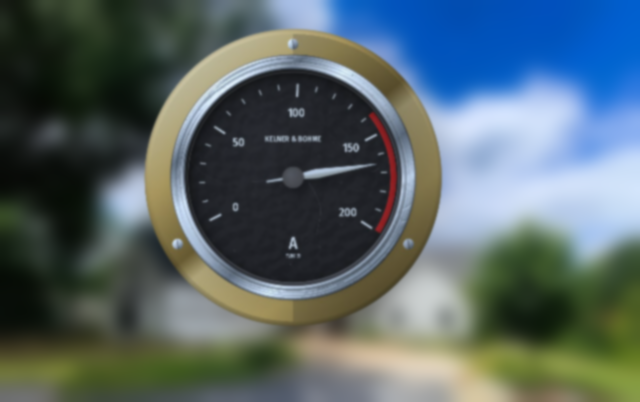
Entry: 165,A
